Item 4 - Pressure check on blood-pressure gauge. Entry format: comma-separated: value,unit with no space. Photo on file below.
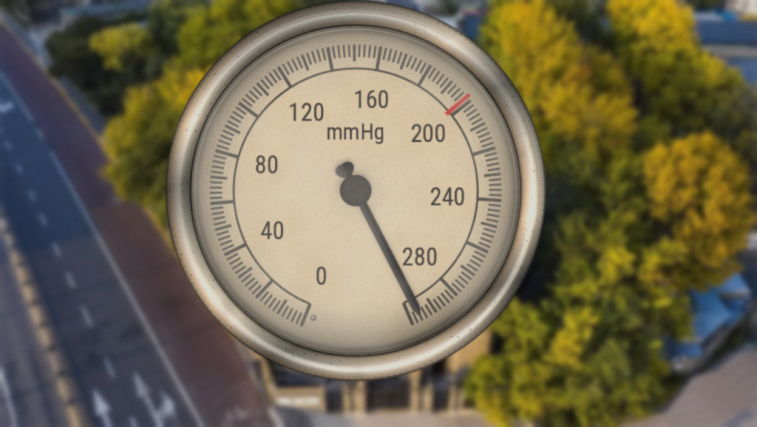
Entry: 296,mmHg
